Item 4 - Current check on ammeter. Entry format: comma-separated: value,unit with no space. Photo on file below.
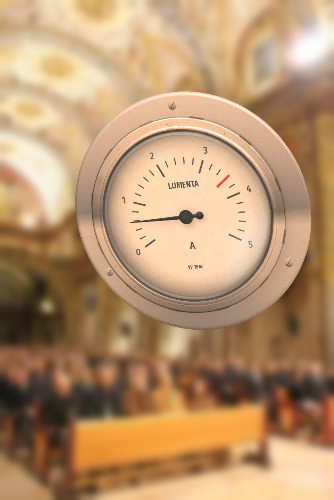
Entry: 0.6,A
